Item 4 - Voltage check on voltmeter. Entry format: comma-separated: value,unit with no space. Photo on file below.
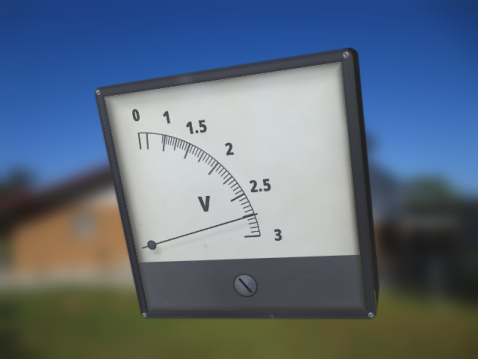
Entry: 2.75,V
